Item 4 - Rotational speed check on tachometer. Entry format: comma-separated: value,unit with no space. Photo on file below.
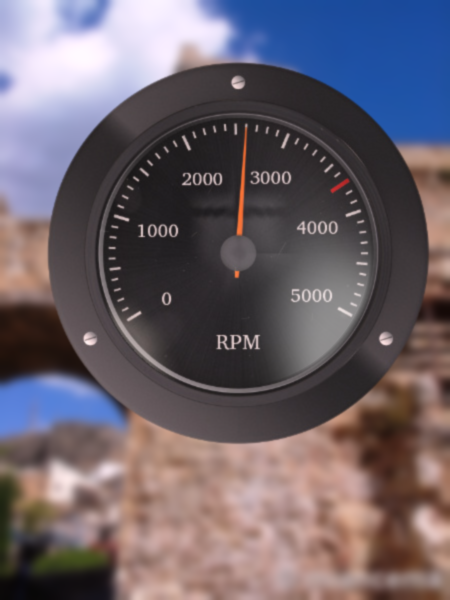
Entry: 2600,rpm
